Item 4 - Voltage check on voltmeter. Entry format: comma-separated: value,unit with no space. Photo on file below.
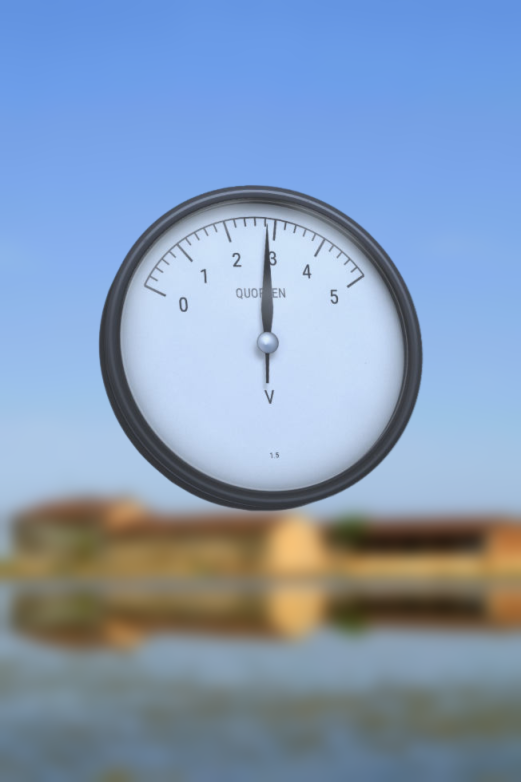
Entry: 2.8,V
